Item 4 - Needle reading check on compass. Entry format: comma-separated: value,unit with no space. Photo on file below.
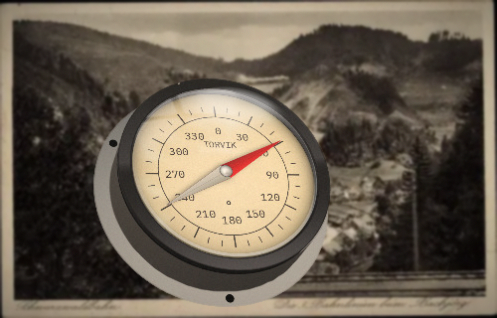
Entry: 60,°
